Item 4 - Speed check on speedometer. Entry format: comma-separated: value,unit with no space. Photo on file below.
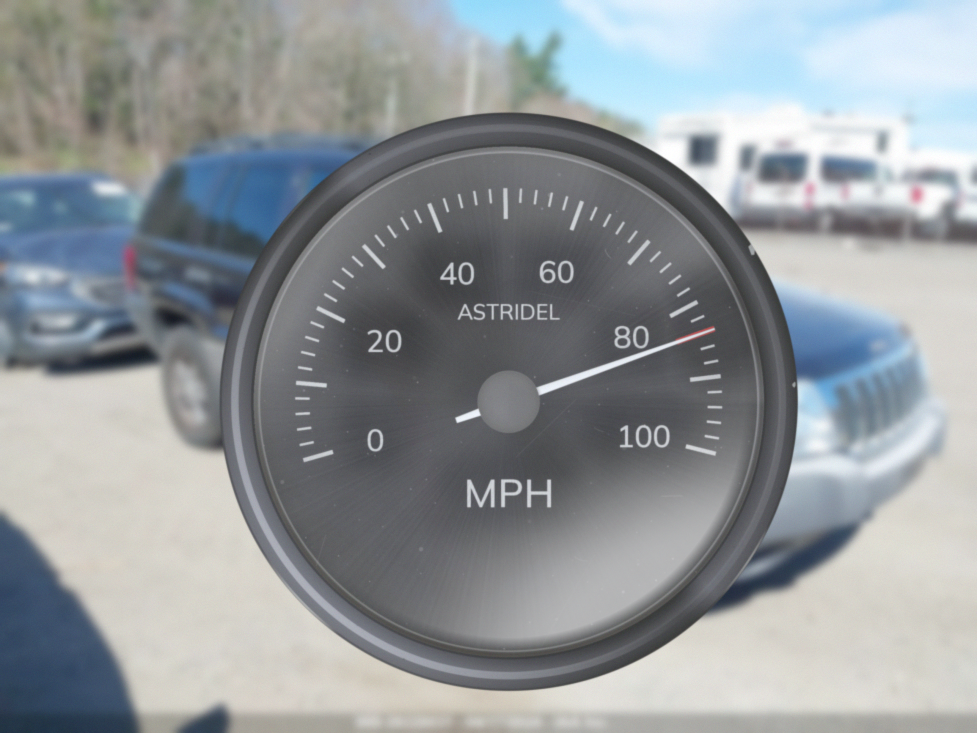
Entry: 84,mph
